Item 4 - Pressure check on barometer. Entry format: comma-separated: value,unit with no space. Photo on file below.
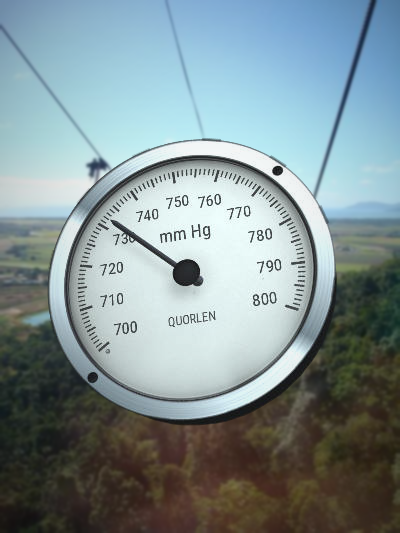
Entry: 732,mmHg
